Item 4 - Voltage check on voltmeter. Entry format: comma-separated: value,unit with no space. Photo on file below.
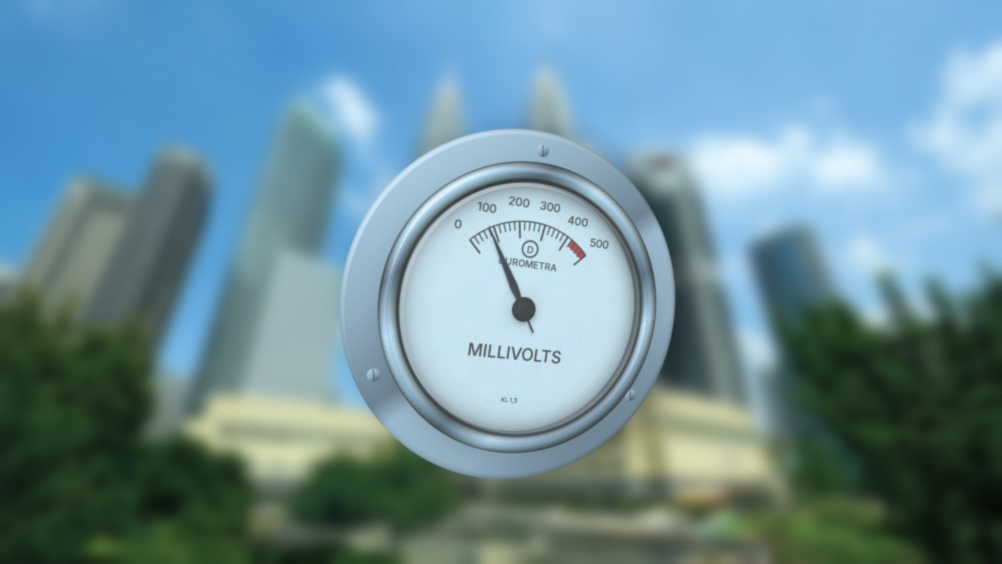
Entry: 80,mV
